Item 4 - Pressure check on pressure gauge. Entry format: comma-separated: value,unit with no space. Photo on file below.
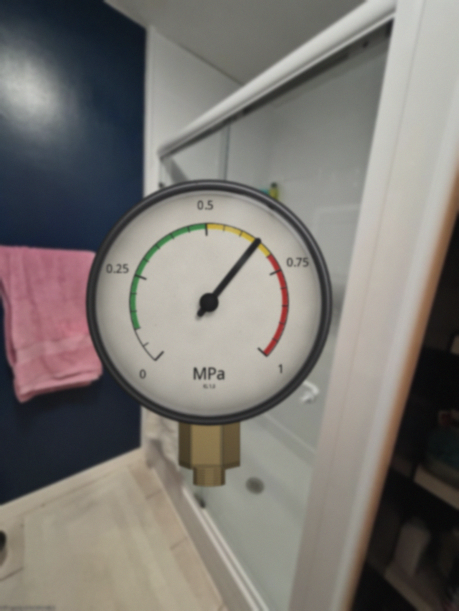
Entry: 0.65,MPa
